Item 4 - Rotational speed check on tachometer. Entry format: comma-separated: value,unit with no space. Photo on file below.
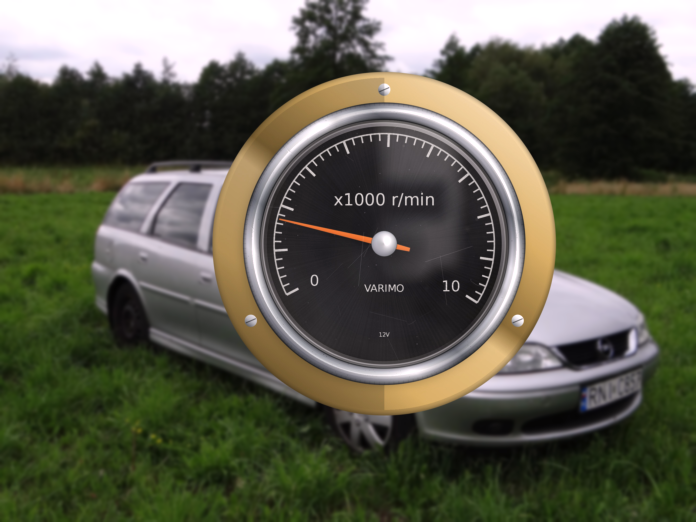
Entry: 1700,rpm
